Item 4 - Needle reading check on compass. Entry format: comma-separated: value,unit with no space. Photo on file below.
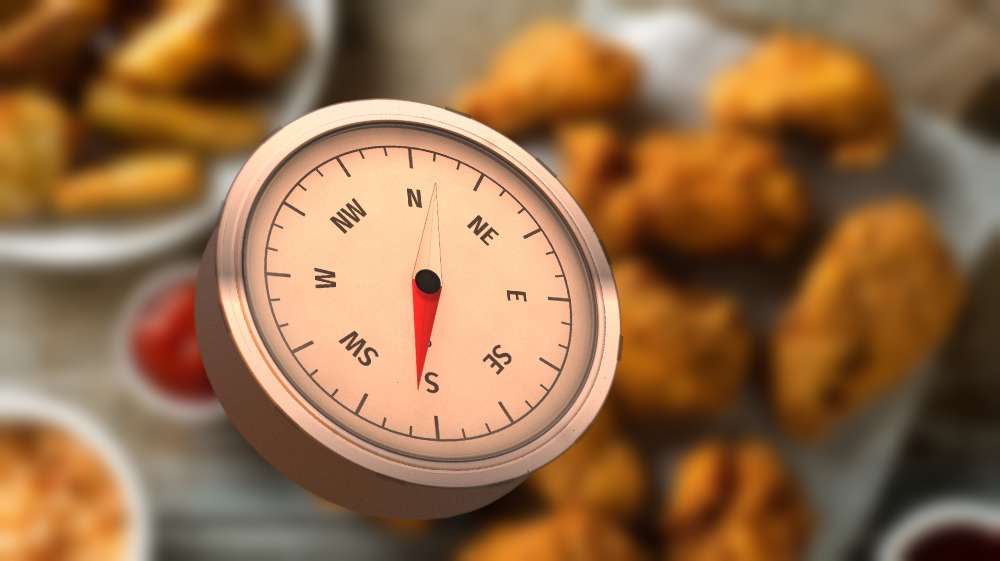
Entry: 190,°
